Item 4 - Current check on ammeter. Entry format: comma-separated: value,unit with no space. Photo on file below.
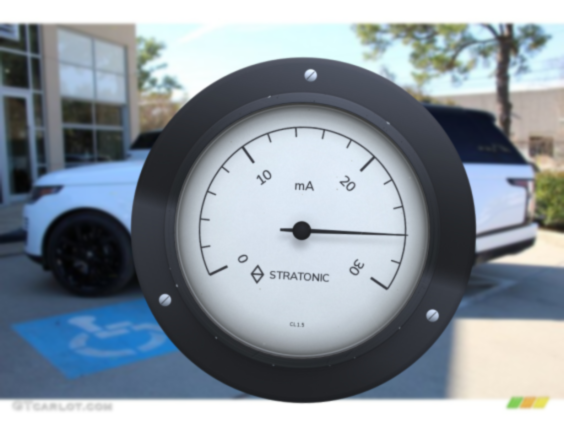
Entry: 26,mA
